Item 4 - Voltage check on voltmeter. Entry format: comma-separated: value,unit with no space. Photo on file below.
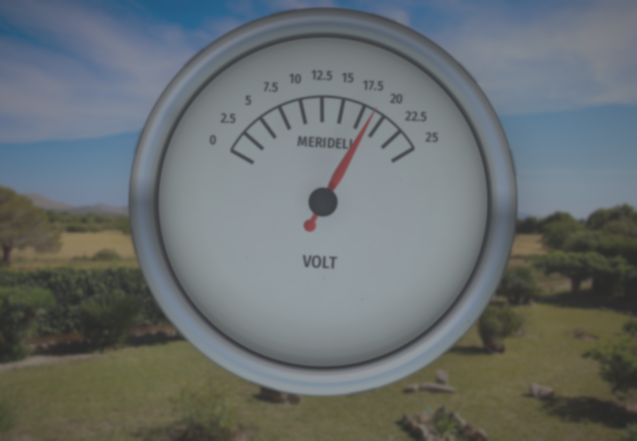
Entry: 18.75,V
